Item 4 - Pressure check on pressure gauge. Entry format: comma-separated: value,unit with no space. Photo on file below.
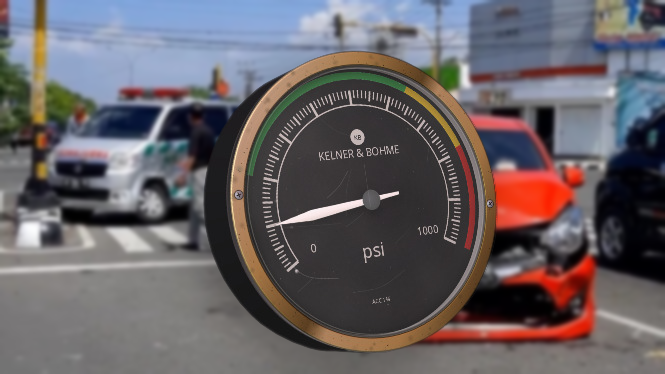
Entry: 100,psi
